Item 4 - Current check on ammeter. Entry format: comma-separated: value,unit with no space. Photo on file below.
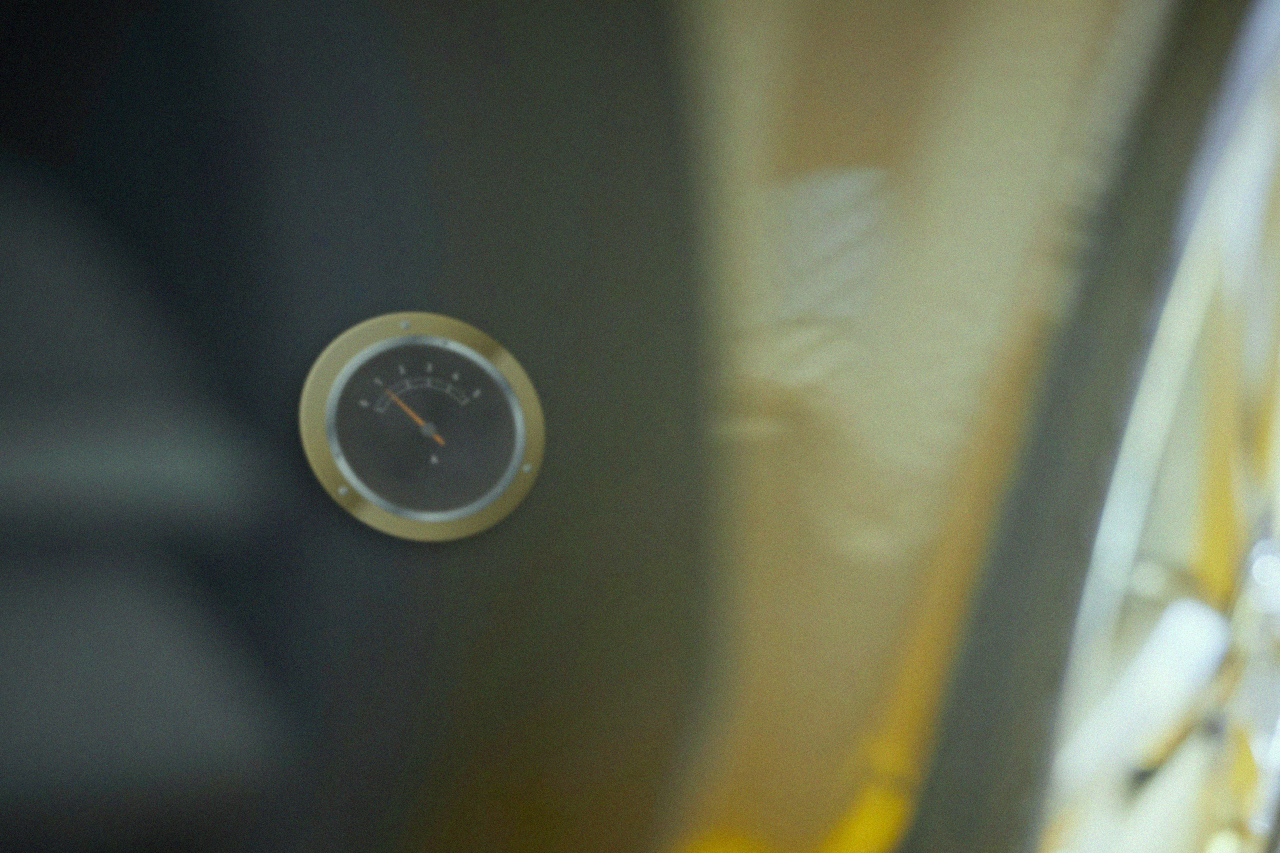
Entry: 1,A
